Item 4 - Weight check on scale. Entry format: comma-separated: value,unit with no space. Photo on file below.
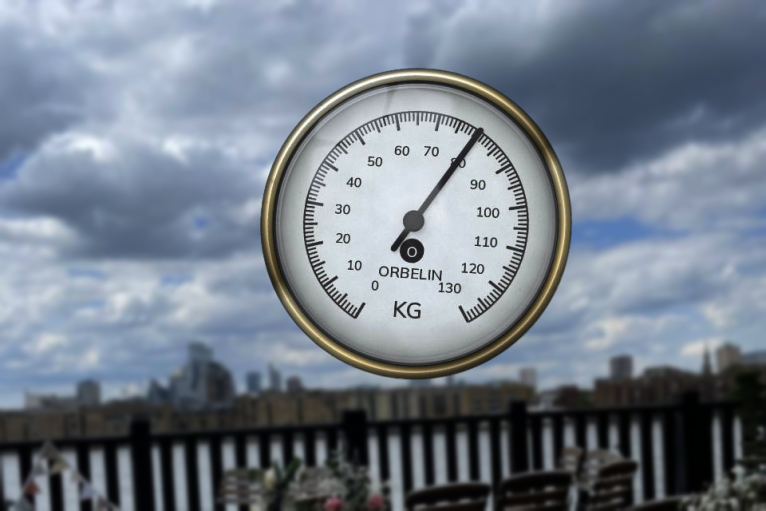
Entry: 80,kg
